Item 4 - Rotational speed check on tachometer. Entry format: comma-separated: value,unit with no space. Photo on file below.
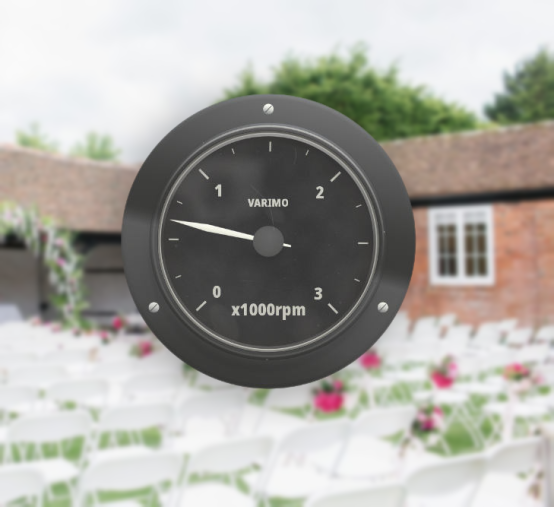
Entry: 625,rpm
